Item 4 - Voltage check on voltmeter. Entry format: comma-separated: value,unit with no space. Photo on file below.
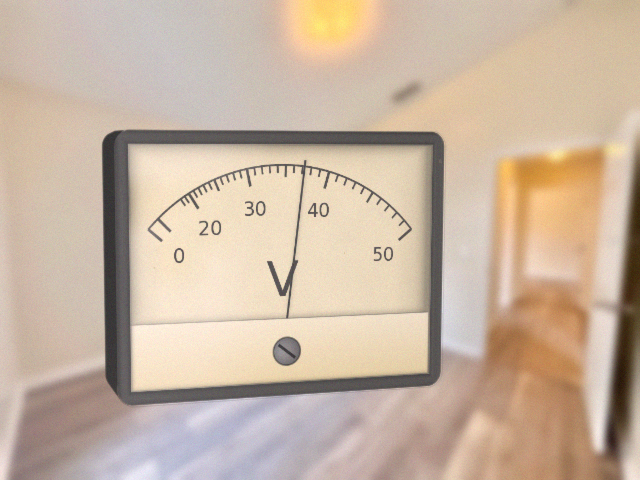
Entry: 37,V
